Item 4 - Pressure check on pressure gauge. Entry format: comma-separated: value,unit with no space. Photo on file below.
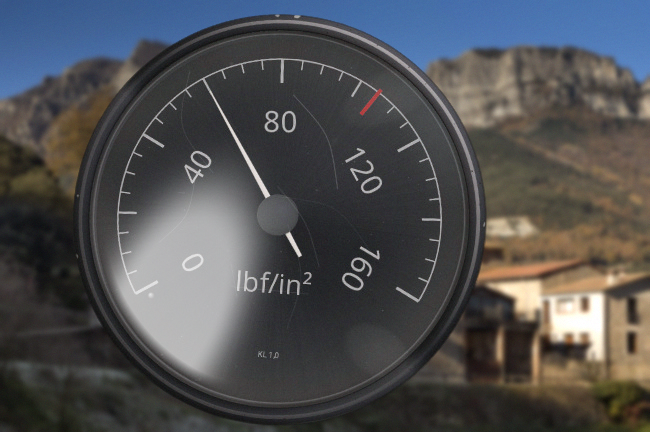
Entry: 60,psi
